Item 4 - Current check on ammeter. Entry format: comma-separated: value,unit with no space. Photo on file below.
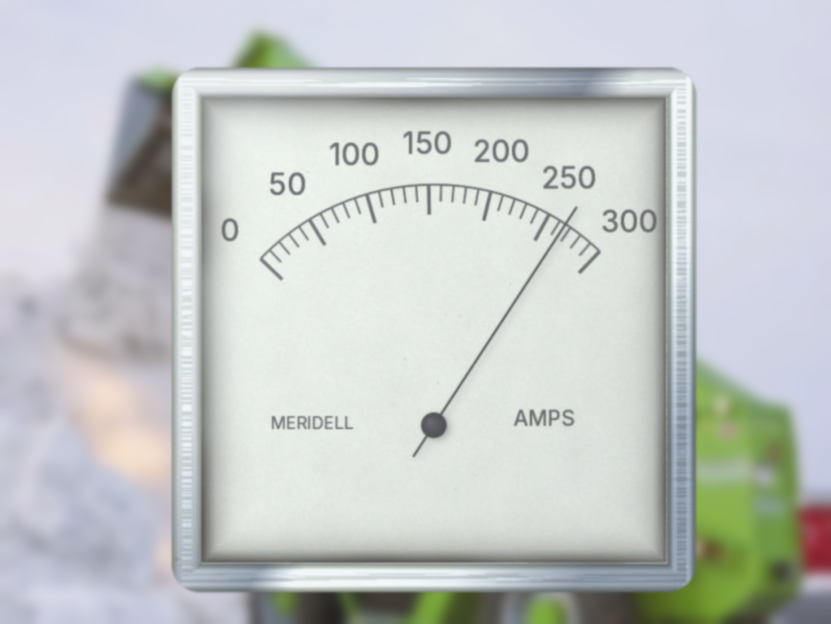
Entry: 265,A
